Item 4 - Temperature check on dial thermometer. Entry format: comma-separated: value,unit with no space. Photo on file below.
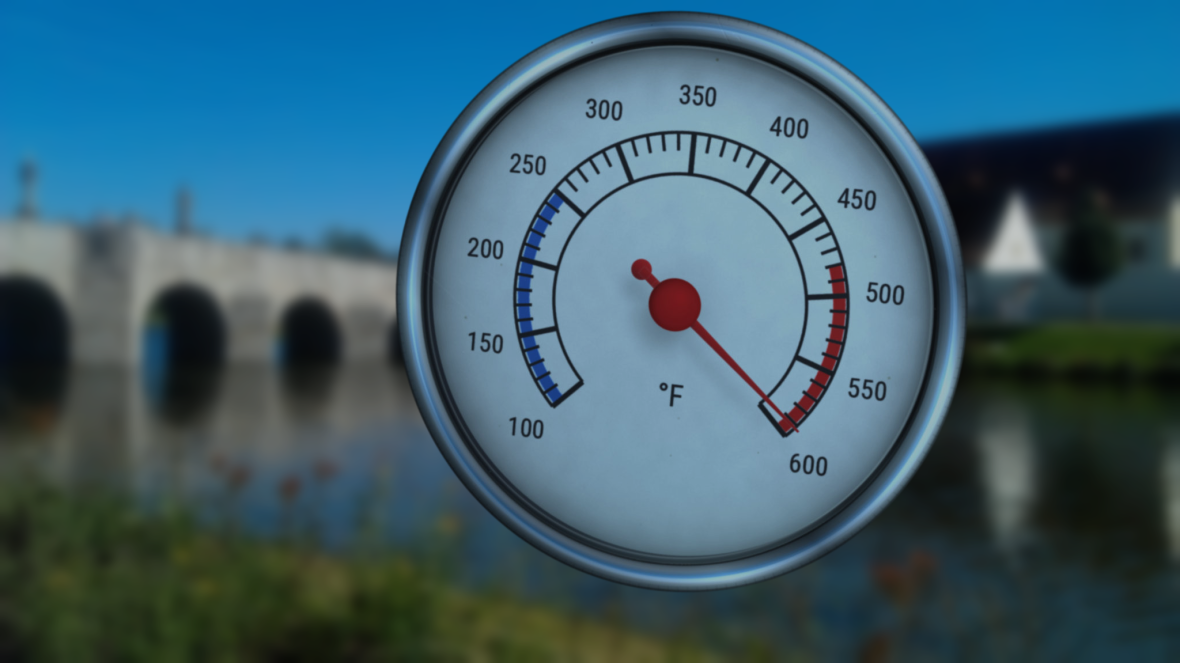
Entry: 590,°F
